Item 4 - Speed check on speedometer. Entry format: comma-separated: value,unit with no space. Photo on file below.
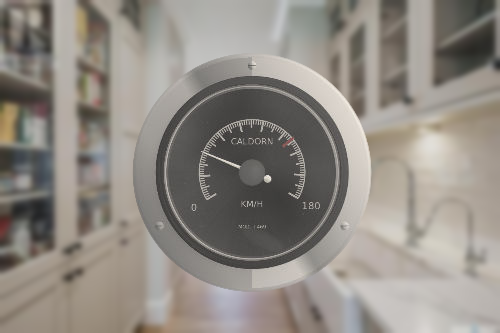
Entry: 40,km/h
